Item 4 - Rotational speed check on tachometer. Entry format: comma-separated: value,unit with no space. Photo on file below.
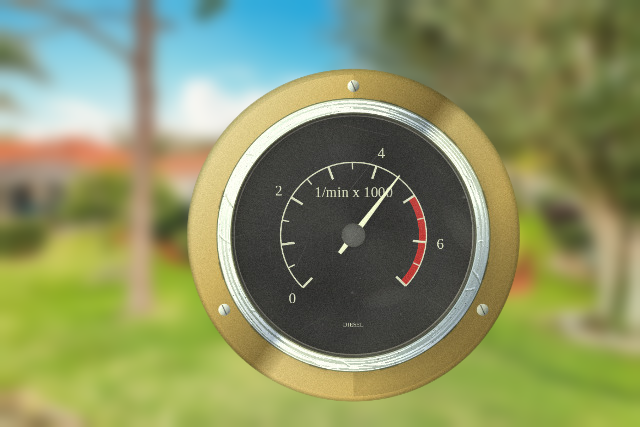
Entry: 4500,rpm
